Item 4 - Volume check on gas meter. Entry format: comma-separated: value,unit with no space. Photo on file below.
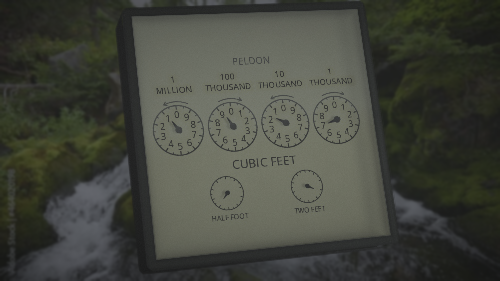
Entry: 91700,ft³
